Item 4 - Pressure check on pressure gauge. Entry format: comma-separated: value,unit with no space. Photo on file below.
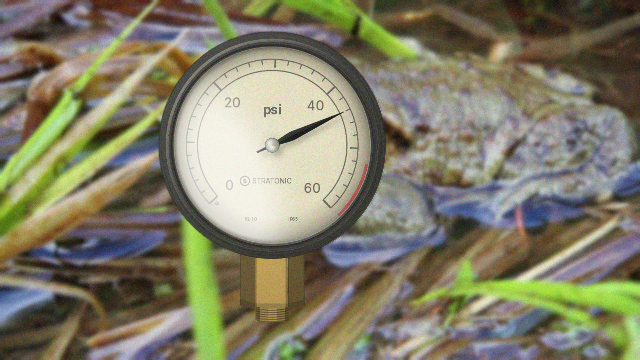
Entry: 44,psi
